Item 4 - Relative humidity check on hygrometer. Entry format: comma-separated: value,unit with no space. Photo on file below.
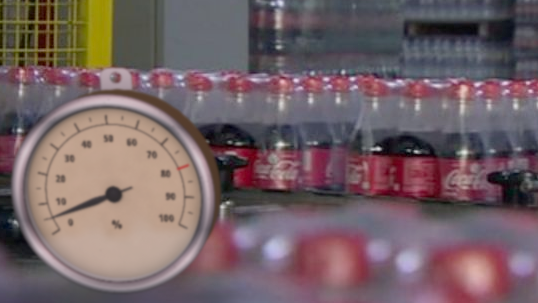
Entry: 5,%
